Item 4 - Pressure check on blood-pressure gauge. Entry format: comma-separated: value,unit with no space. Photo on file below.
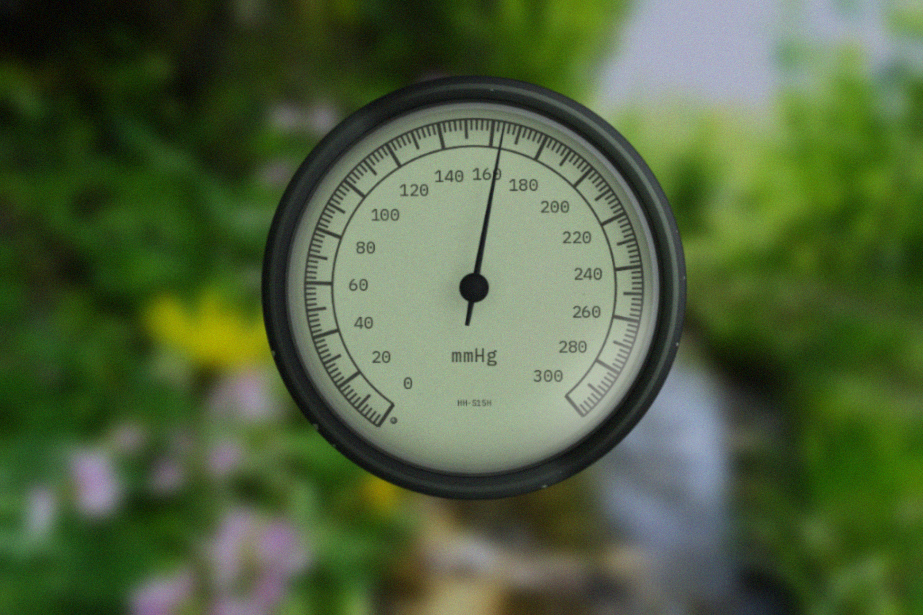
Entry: 164,mmHg
